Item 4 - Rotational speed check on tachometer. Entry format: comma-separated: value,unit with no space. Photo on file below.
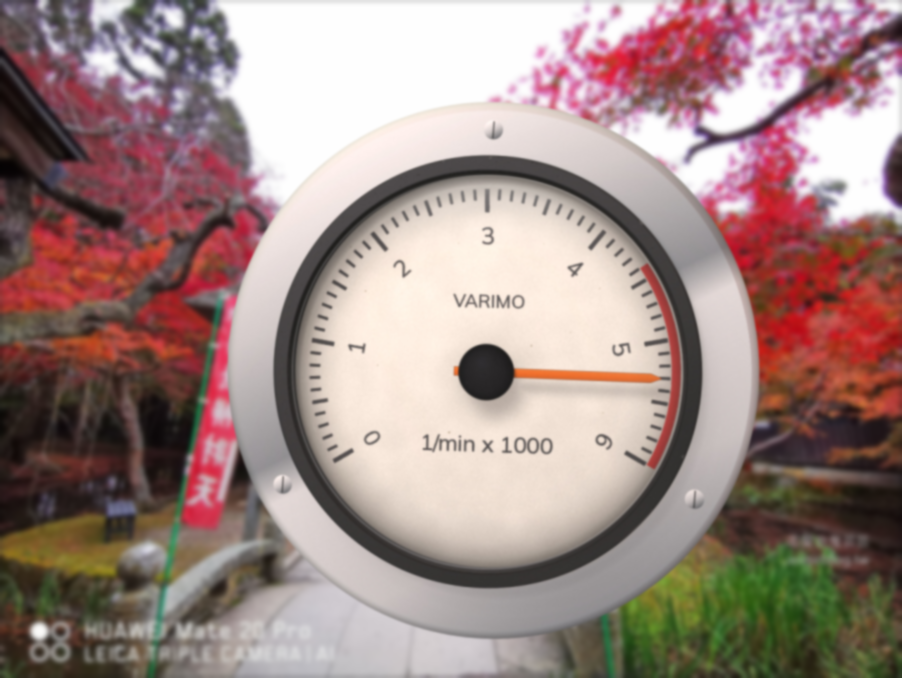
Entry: 5300,rpm
